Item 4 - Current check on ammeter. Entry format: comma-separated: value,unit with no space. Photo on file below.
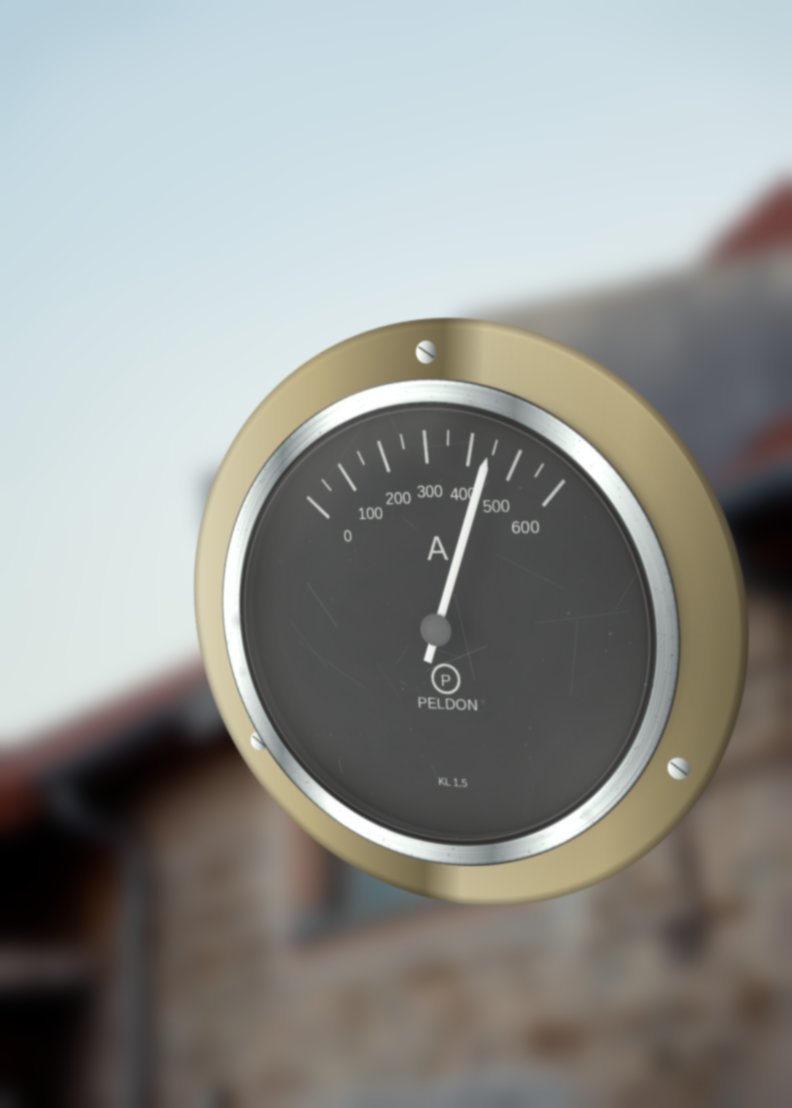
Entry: 450,A
